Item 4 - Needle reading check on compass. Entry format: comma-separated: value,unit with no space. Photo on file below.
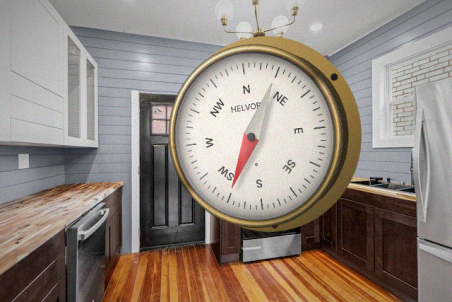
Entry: 210,°
